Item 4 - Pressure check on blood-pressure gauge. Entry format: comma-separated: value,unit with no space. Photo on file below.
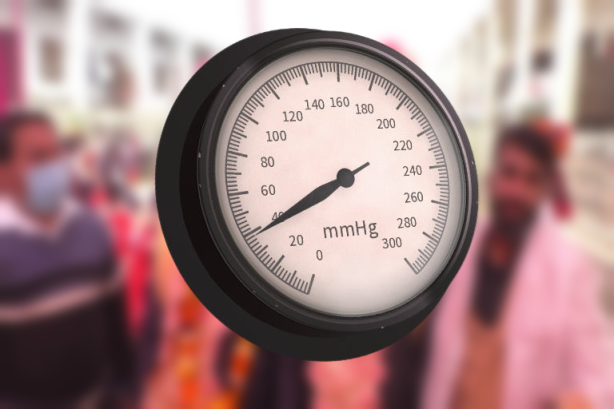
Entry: 38,mmHg
